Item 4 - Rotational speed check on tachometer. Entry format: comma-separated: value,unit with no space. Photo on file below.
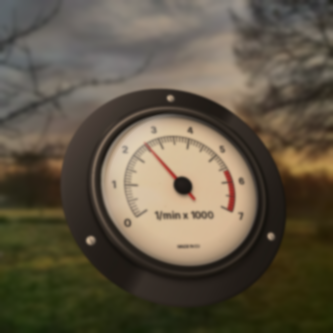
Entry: 2500,rpm
